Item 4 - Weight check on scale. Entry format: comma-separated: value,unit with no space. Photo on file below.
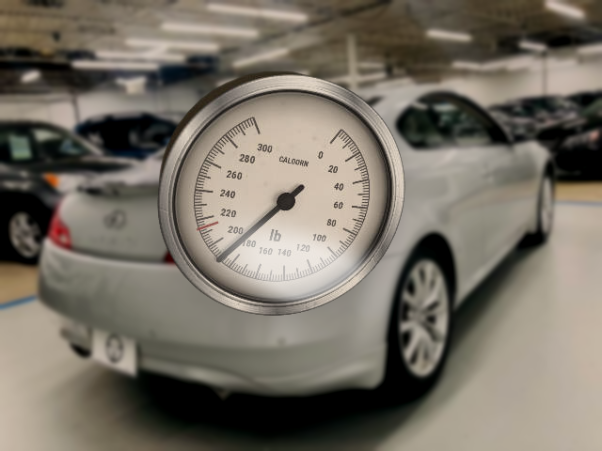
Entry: 190,lb
